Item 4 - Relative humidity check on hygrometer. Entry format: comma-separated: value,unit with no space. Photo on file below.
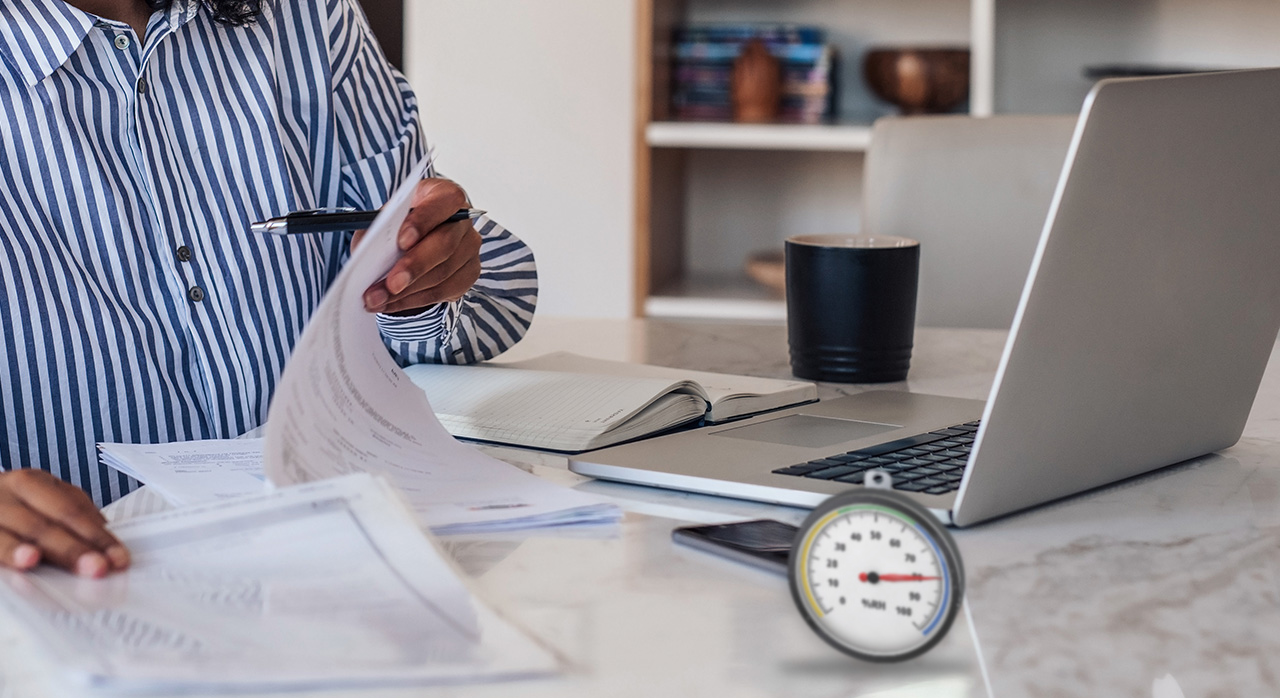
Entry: 80,%
